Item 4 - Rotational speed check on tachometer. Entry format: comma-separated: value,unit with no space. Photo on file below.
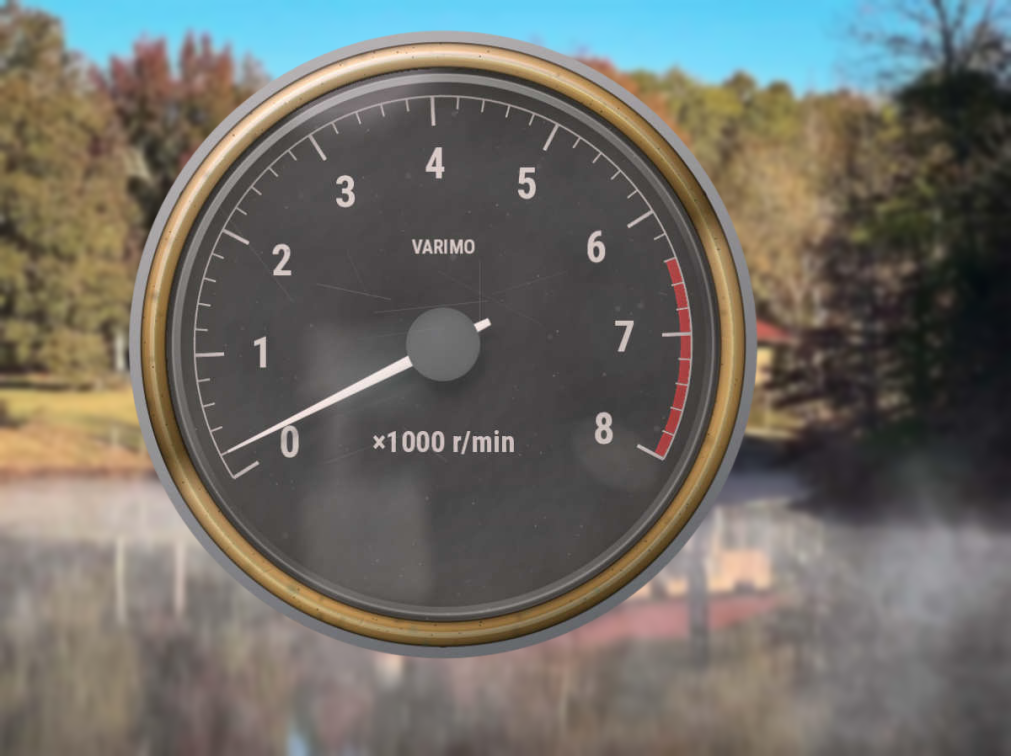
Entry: 200,rpm
